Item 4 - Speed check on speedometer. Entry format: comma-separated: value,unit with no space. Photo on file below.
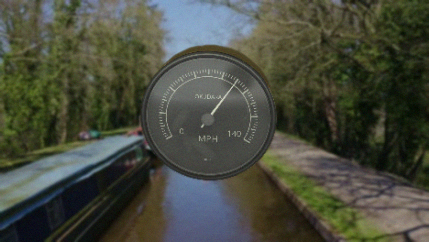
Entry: 90,mph
